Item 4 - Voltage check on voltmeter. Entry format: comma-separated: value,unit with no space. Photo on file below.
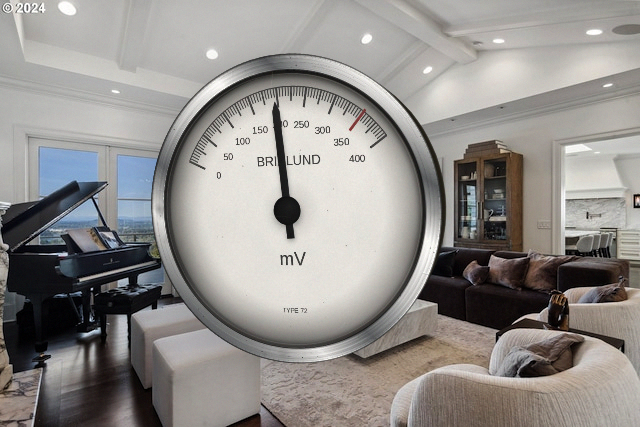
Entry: 200,mV
